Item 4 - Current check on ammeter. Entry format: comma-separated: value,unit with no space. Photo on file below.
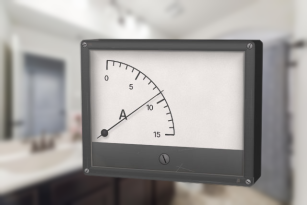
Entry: 9,A
